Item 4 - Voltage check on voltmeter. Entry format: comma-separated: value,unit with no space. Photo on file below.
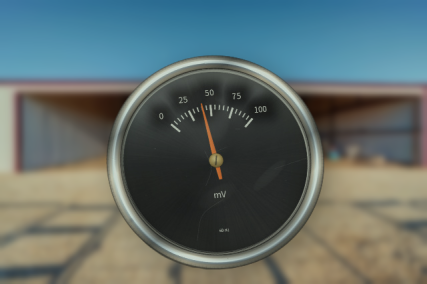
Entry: 40,mV
